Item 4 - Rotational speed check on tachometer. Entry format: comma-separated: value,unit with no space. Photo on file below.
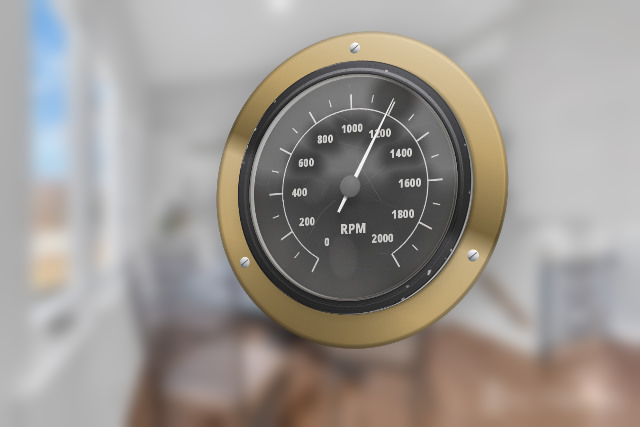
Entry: 1200,rpm
